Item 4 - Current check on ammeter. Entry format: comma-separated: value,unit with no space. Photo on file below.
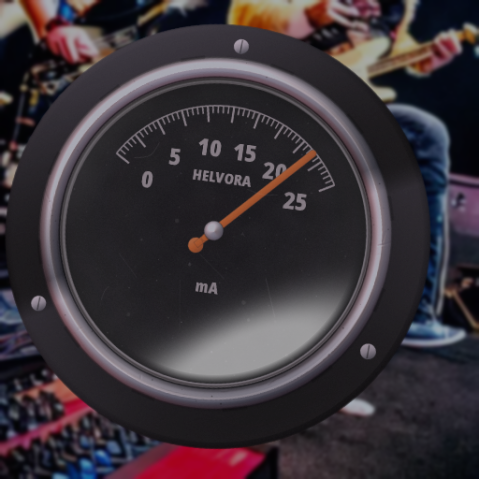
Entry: 21.5,mA
